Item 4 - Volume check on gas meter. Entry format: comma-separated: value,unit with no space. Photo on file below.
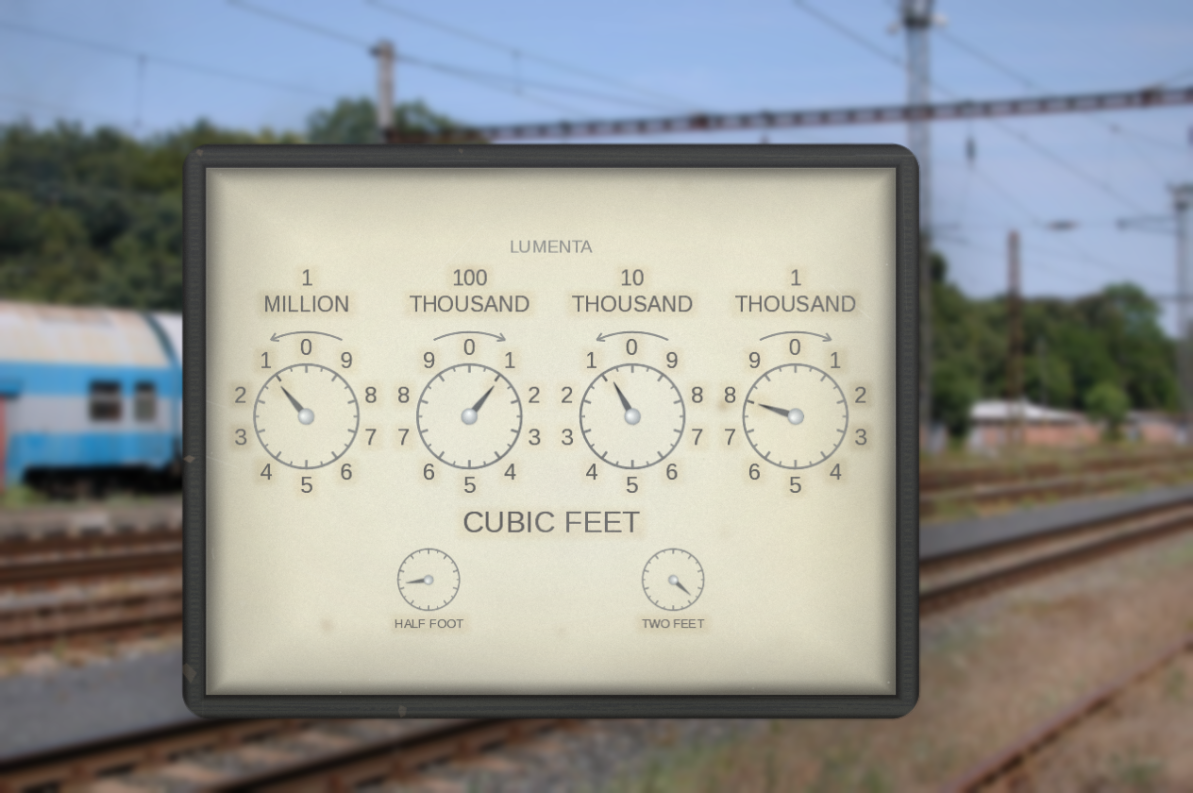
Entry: 110800,ft³
